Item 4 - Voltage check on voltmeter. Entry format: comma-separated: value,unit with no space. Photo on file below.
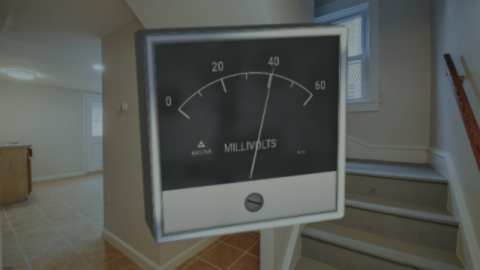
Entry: 40,mV
